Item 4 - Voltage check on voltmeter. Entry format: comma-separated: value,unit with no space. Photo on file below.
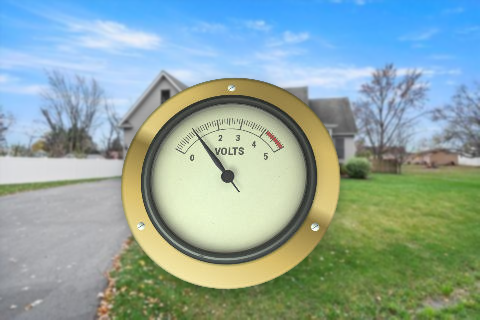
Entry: 1,V
